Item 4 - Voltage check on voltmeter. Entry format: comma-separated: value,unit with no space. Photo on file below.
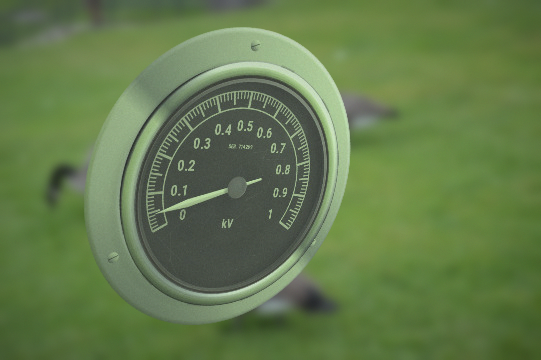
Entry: 0.05,kV
